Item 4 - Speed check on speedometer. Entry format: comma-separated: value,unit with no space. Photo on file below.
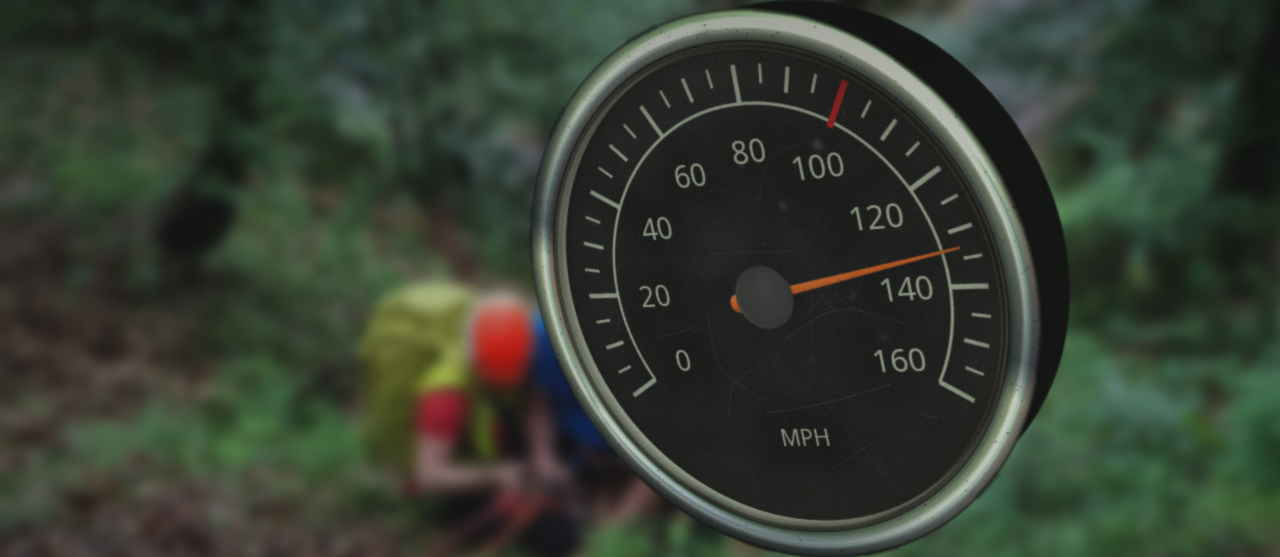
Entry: 132.5,mph
